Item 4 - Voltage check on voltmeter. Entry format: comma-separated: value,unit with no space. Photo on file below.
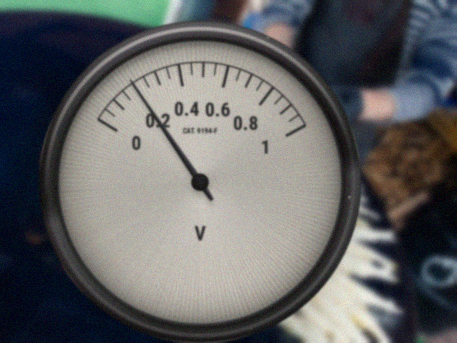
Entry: 0.2,V
